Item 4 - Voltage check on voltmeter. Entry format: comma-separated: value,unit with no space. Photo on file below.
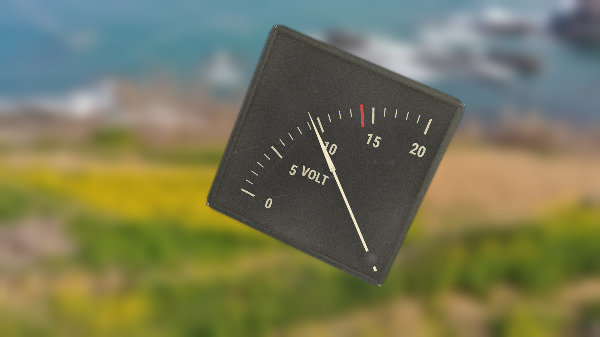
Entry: 9.5,V
